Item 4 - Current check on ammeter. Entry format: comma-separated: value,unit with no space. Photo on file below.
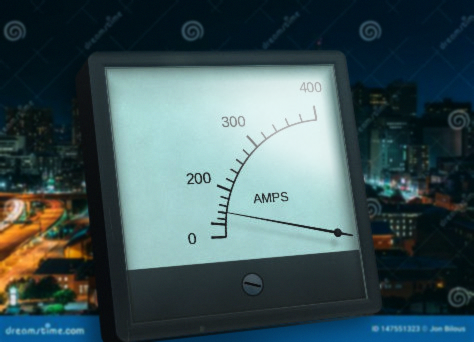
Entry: 140,A
